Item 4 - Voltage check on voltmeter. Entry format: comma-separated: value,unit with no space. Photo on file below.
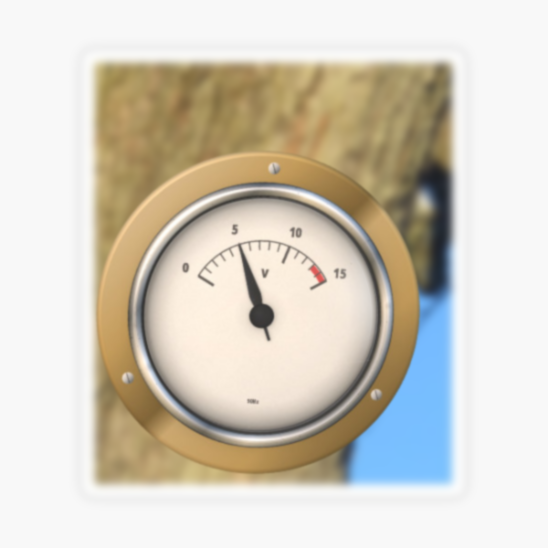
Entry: 5,V
